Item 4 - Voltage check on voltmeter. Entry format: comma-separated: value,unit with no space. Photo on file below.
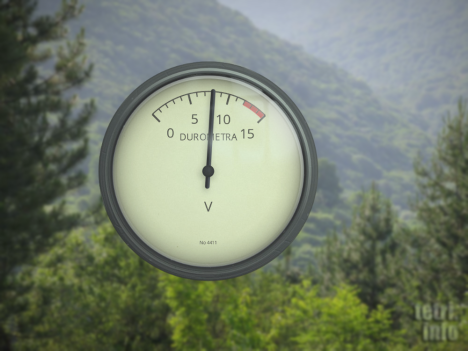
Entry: 8,V
